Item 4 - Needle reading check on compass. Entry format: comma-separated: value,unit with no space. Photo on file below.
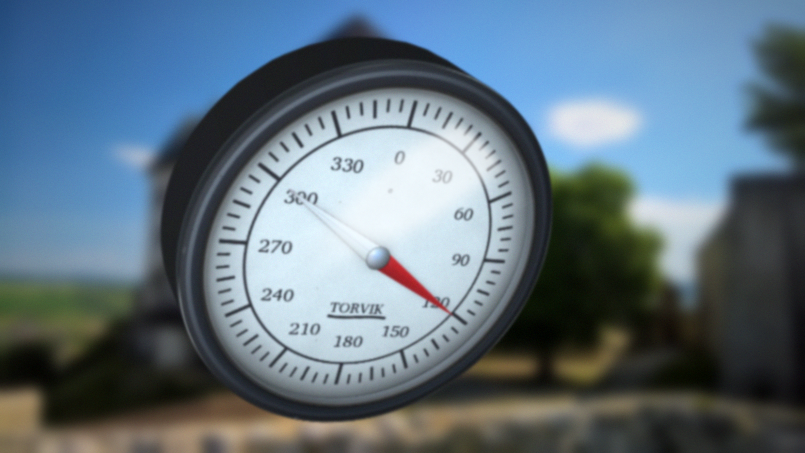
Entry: 120,°
